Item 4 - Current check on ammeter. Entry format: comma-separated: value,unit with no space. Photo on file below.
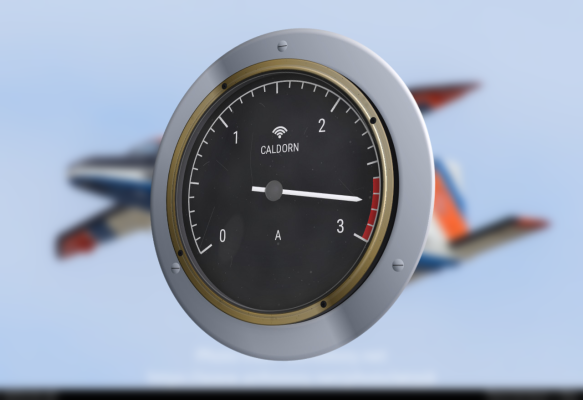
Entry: 2.75,A
